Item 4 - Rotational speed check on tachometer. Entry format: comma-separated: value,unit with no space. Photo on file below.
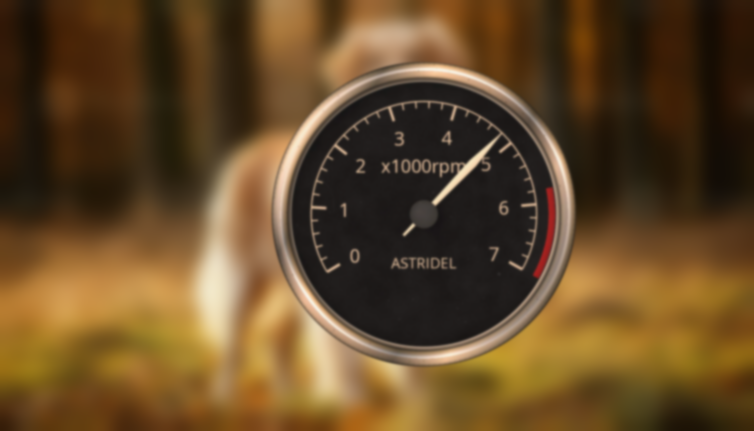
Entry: 4800,rpm
